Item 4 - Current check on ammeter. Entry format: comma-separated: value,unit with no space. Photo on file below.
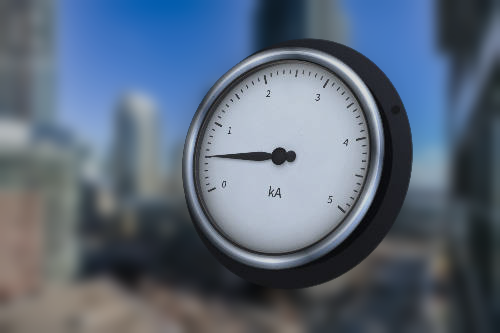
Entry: 0.5,kA
